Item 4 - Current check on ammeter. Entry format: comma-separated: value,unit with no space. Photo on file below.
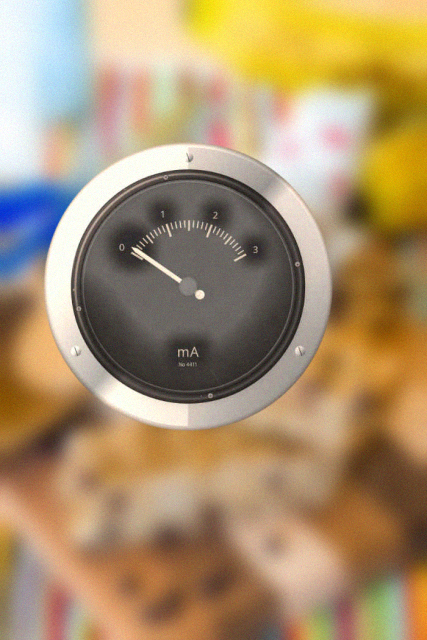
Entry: 0.1,mA
